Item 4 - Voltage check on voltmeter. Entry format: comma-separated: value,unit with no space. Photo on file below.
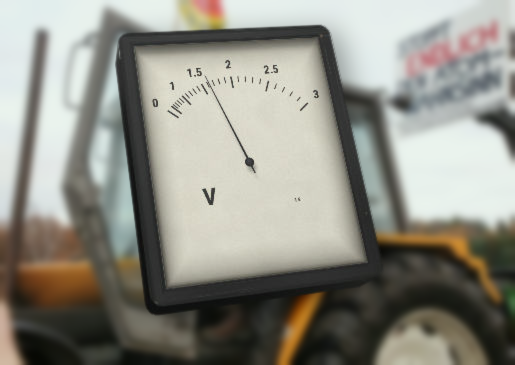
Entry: 1.6,V
